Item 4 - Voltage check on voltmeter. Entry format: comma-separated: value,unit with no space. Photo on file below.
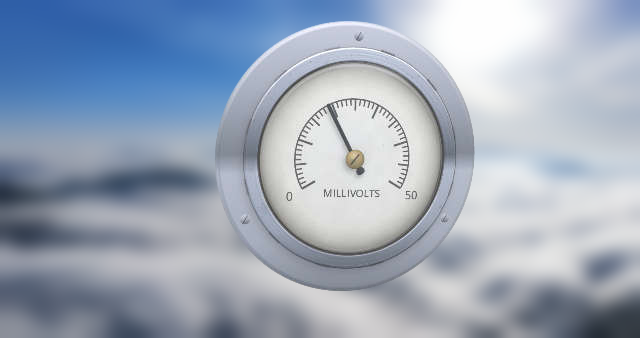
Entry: 19,mV
